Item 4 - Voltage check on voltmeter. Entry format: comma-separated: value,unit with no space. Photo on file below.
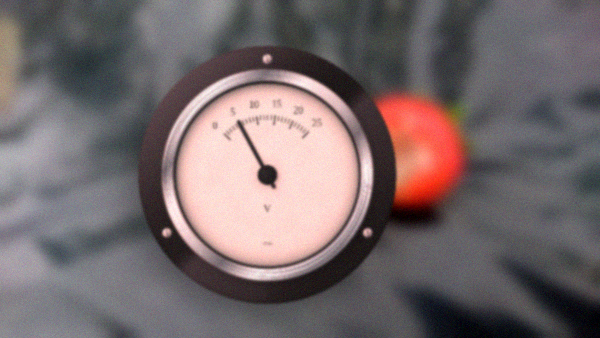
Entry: 5,V
